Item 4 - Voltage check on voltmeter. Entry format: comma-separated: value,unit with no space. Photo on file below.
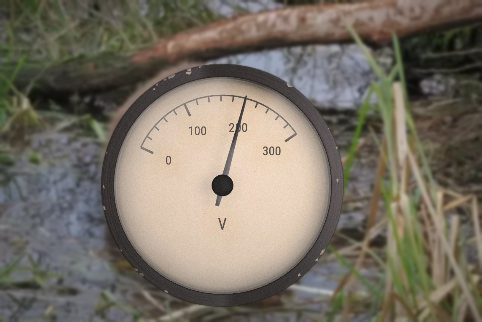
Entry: 200,V
